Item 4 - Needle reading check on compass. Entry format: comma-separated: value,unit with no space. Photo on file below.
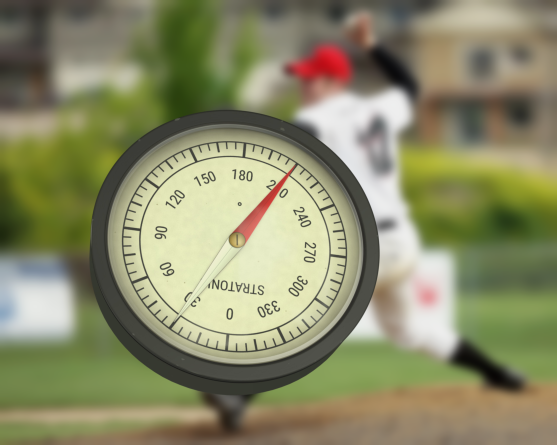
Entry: 210,°
